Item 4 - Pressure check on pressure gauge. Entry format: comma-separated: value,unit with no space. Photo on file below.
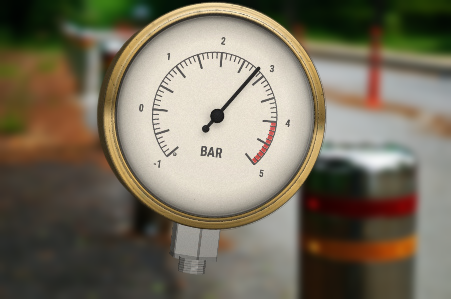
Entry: 2.8,bar
